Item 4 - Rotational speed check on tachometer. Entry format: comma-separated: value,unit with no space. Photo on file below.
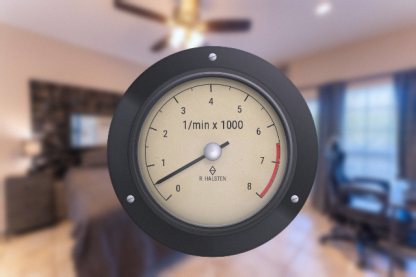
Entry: 500,rpm
